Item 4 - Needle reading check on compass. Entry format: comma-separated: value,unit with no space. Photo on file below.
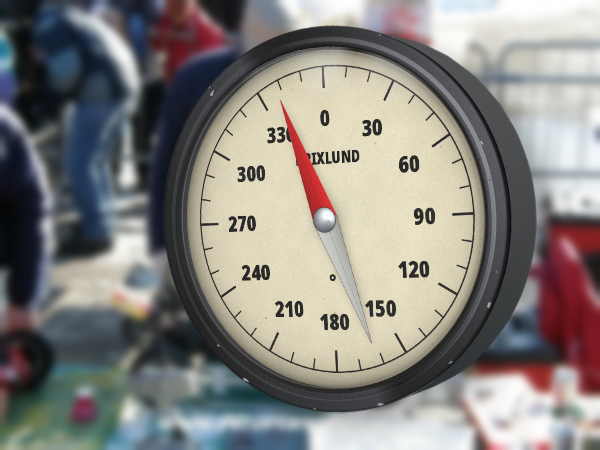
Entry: 340,°
